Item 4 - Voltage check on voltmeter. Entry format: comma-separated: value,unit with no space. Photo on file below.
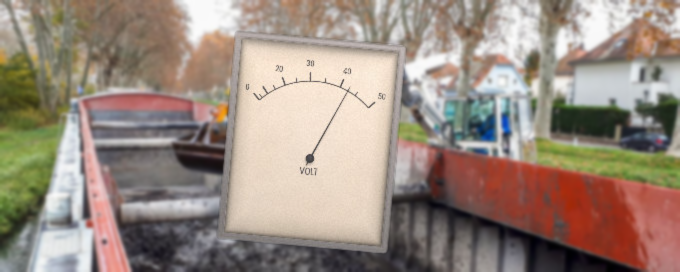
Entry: 42.5,V
